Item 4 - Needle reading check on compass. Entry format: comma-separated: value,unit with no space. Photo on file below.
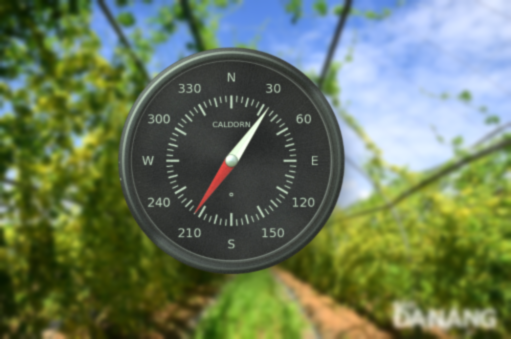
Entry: 215,°
